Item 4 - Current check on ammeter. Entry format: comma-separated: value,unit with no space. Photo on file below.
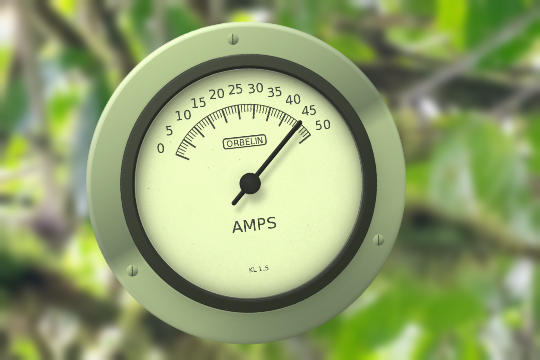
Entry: 45,A
